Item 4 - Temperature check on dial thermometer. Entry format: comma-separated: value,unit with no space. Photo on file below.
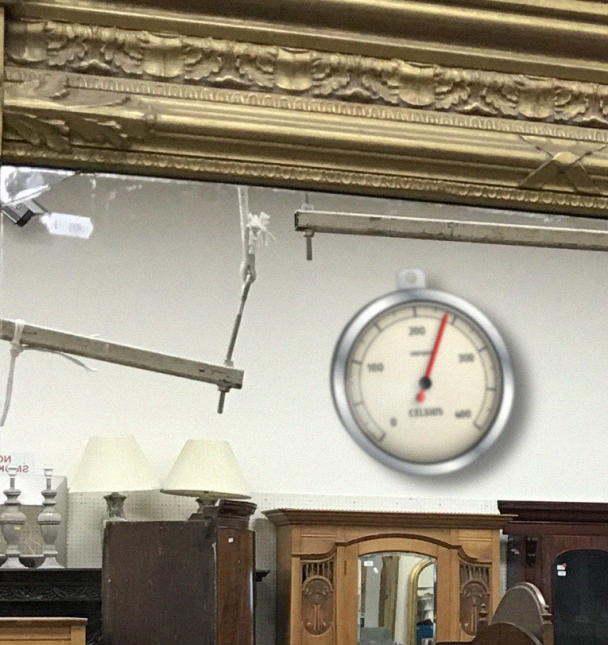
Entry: 237.5,°C
